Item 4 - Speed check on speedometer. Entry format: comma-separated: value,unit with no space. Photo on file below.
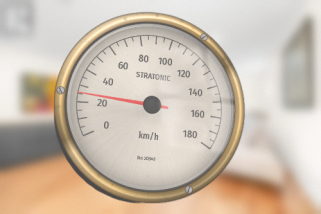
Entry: 25,km/h
